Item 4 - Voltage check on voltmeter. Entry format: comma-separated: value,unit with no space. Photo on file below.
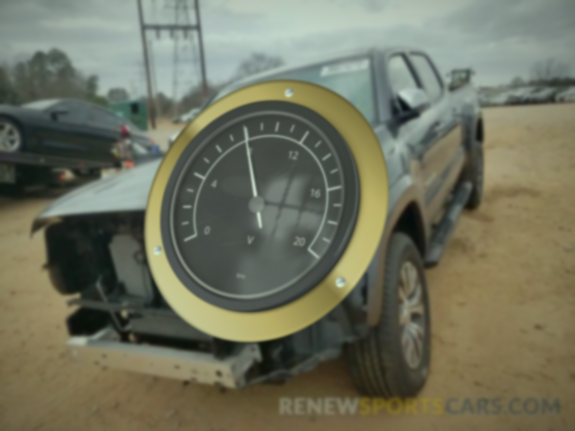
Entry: 8,V
